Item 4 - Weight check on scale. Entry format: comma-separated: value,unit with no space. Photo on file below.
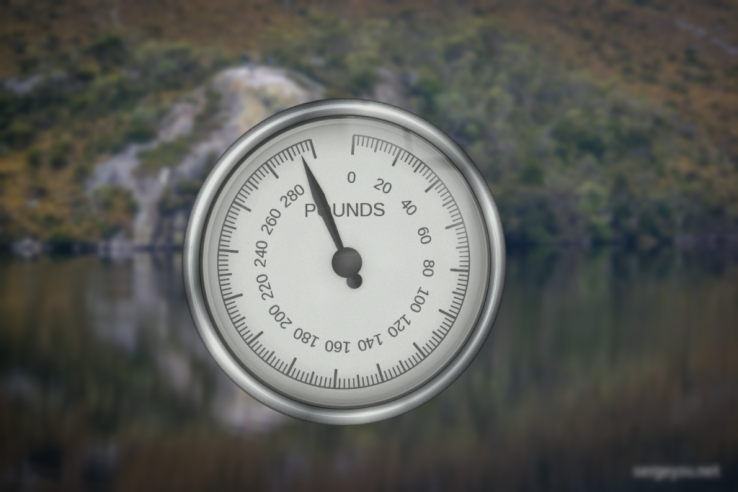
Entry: 294,lb
